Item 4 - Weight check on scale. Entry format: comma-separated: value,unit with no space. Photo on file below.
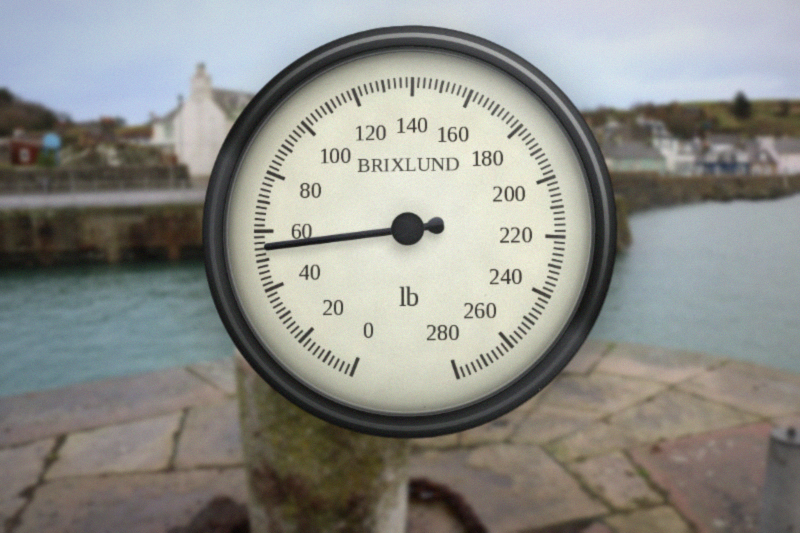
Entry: 54,lb
